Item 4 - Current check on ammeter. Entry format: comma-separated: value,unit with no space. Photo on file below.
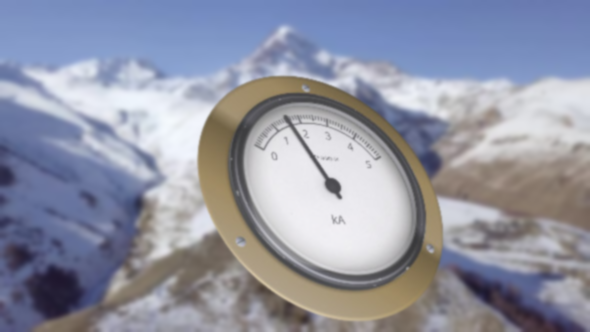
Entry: 1.5,kA
